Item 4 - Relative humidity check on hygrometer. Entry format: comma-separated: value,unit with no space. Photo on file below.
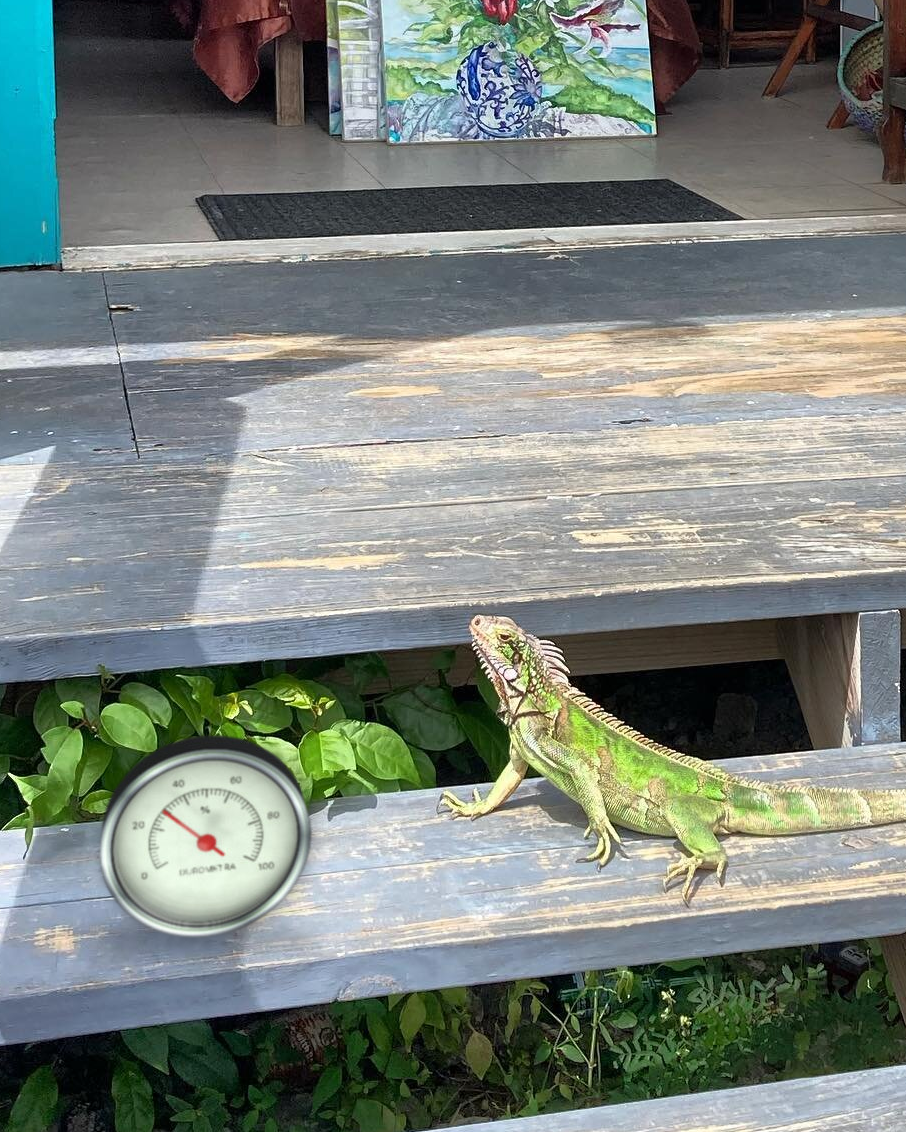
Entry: 30,%
